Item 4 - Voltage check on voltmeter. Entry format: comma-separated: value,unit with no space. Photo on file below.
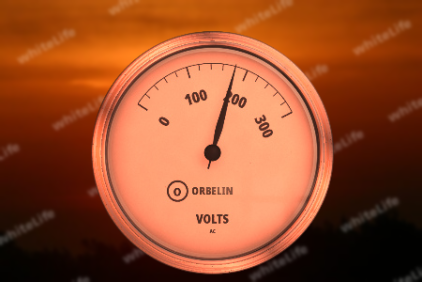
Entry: 180,V
